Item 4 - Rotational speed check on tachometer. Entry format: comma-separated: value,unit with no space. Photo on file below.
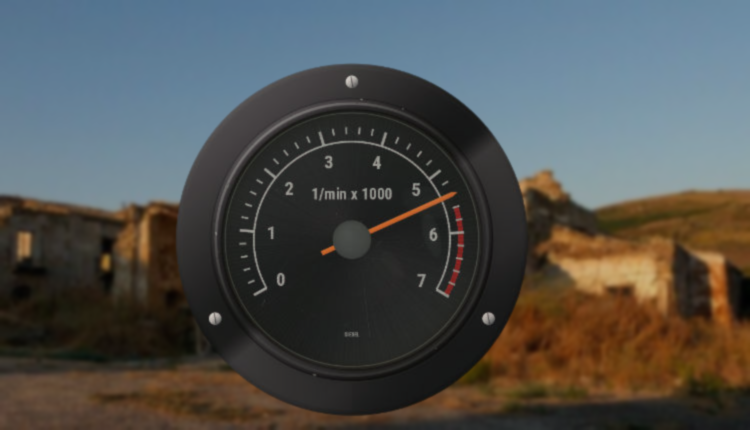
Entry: 5400,rpm
